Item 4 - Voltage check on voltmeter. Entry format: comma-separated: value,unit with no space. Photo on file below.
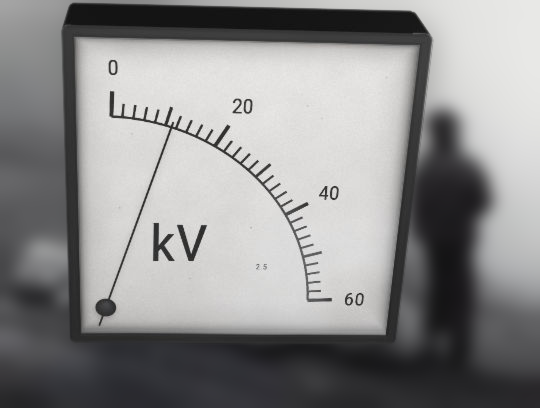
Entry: 11,kV
